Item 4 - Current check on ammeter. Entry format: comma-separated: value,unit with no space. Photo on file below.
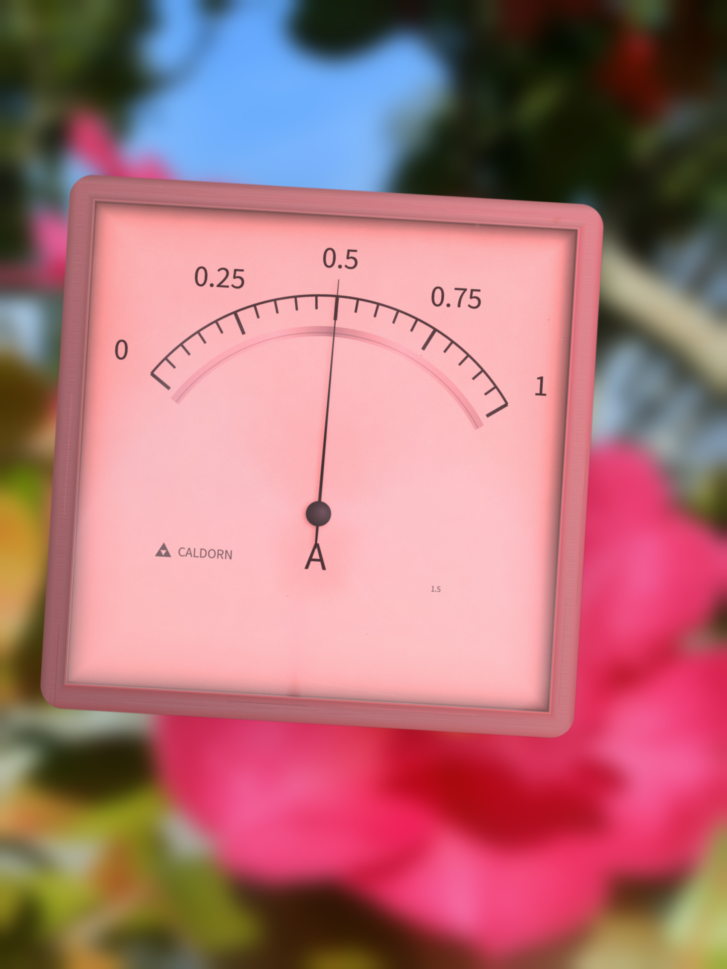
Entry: 0.5,A
